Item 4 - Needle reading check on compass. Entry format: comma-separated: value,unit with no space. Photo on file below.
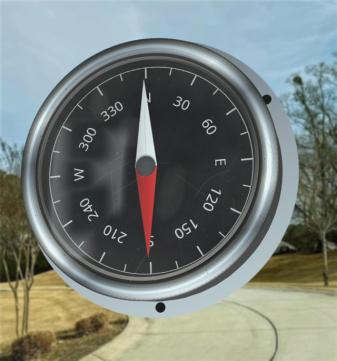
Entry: 180,°
